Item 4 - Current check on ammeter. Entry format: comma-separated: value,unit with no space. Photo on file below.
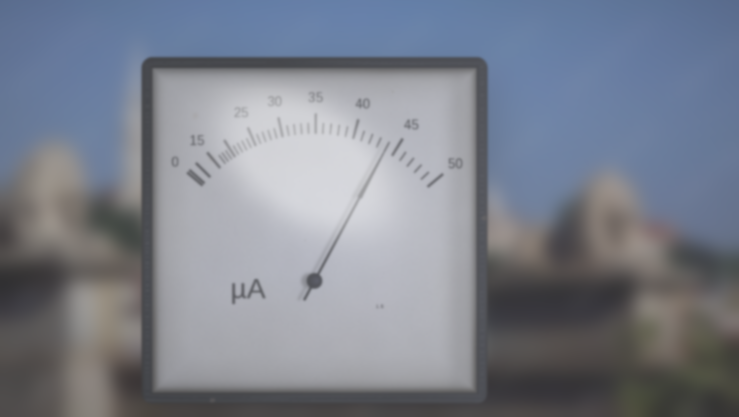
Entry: 44,µA
